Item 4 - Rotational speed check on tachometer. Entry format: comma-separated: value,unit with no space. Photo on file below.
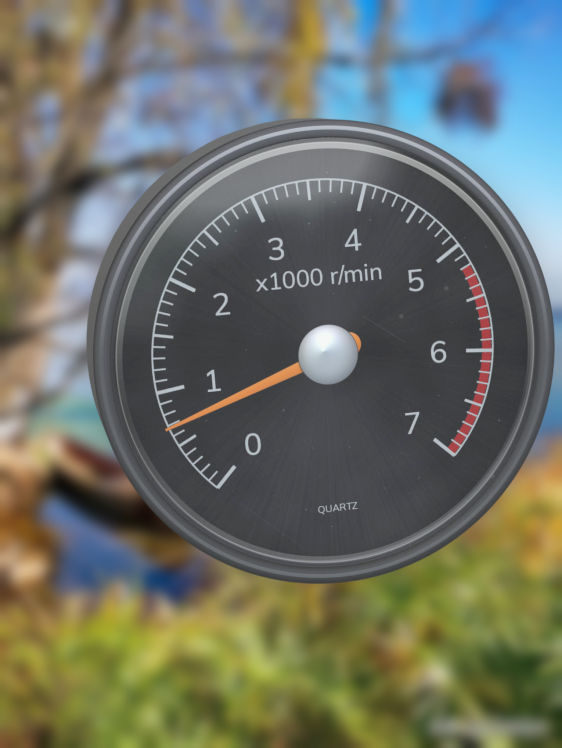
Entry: 700,rpm
